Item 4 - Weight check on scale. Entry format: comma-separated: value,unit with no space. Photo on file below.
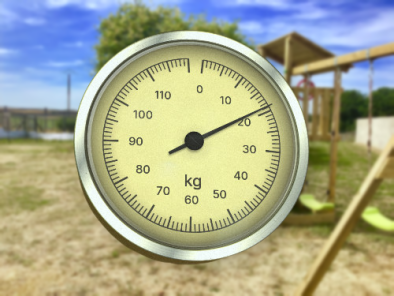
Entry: 19,kg
